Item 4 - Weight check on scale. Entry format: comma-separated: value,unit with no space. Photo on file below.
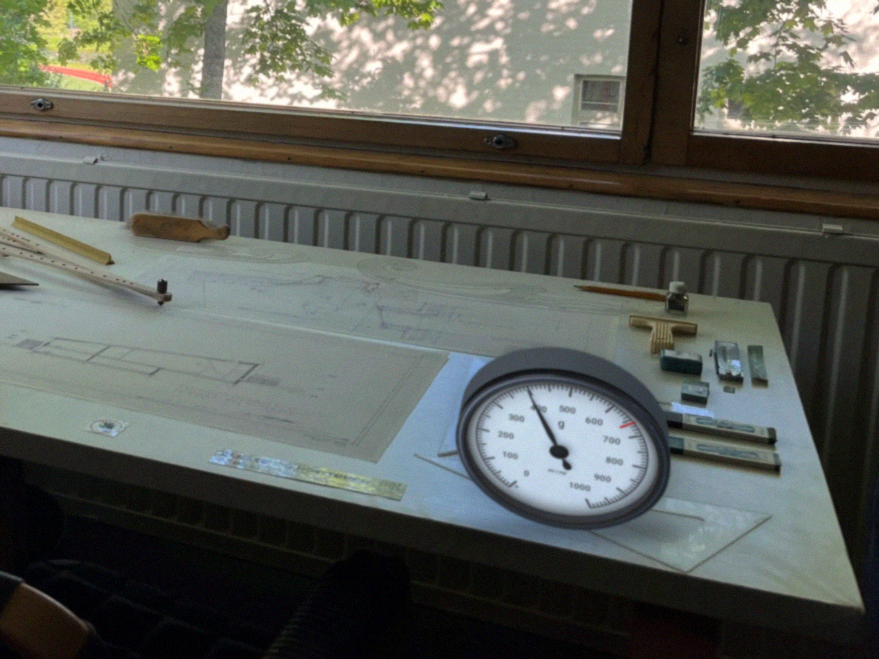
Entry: 400,g
